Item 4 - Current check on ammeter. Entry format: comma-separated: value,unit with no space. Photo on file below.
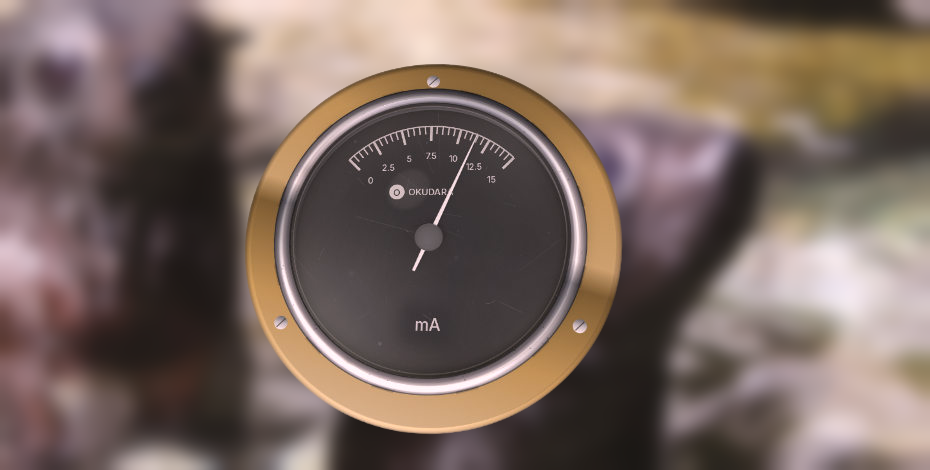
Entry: 11.5,mA
